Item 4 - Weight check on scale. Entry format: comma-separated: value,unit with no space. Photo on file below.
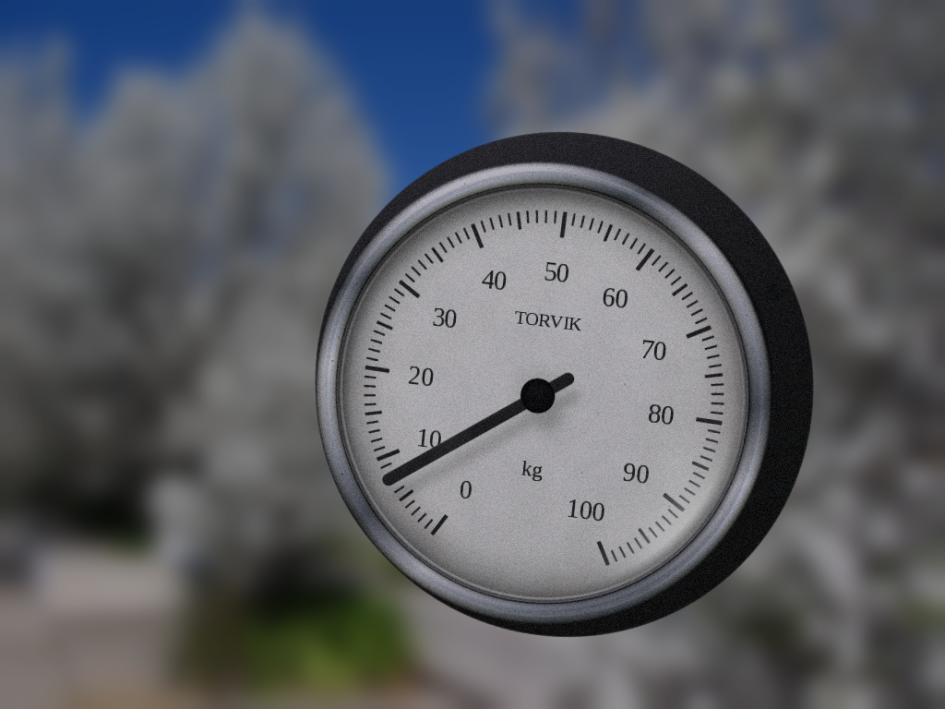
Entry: 7.5,kg
